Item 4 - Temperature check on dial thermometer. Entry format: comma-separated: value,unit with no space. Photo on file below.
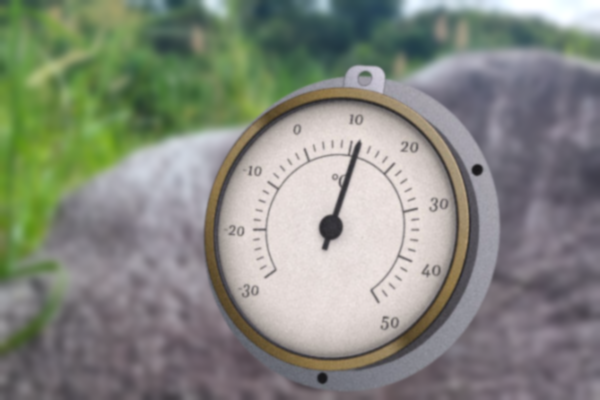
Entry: 12,°C
